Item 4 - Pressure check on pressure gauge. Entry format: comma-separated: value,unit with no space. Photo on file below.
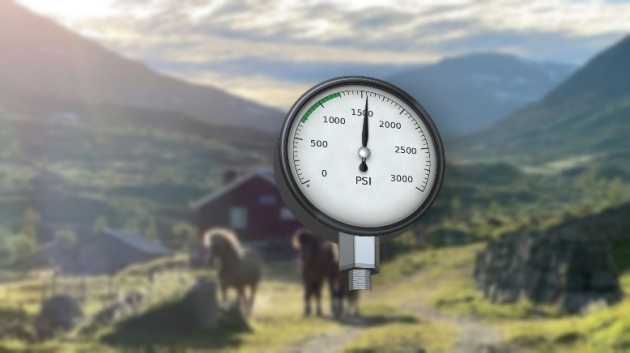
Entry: 1550,psi
